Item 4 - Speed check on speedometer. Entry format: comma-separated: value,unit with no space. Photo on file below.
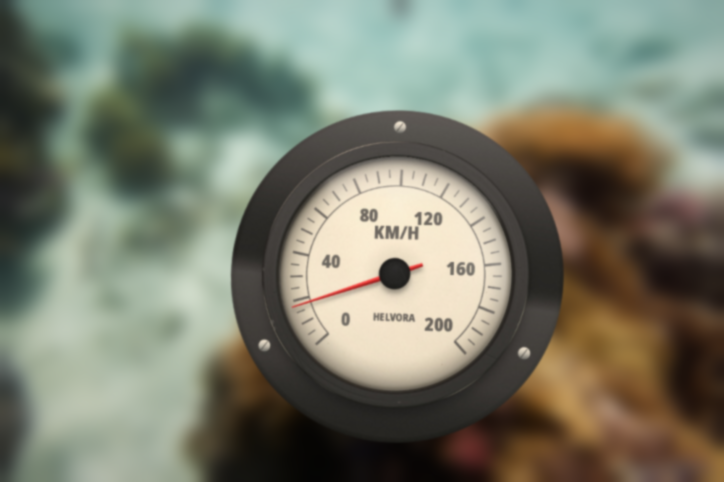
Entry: 17.5,km/h
